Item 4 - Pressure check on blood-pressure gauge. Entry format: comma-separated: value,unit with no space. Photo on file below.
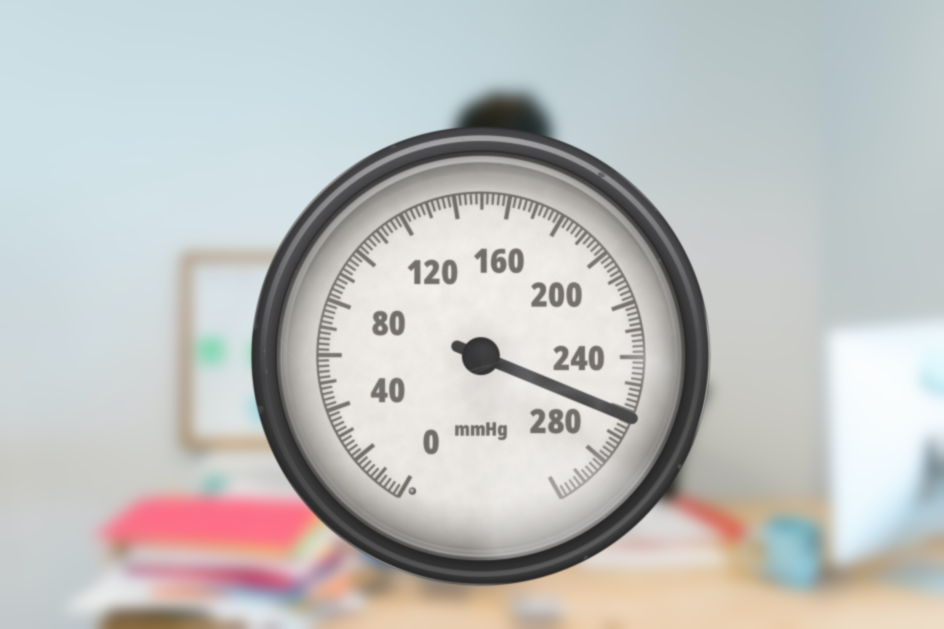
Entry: 262,mmHg
